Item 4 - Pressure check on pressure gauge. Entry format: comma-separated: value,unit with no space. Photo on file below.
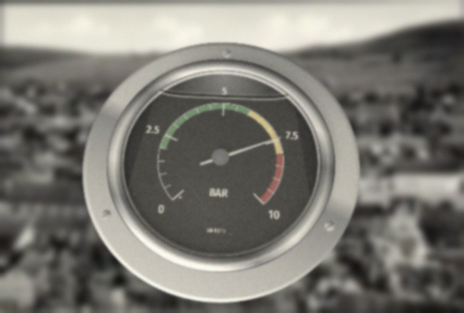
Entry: 7.5,bar
